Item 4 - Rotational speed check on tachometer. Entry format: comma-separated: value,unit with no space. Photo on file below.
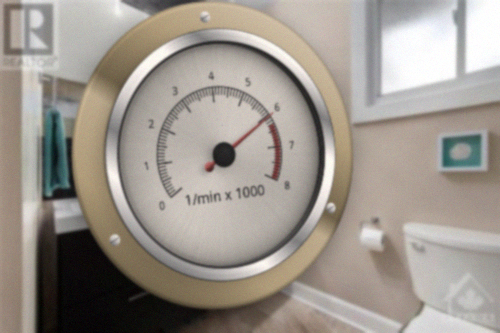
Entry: 6000,rpm
